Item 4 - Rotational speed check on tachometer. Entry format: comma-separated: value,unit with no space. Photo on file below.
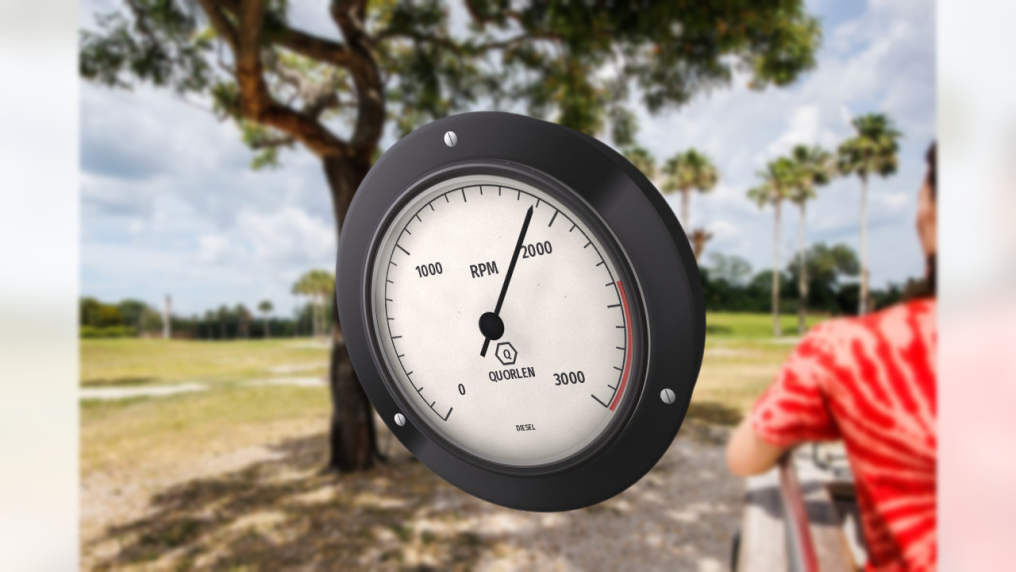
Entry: 1900,rpm
